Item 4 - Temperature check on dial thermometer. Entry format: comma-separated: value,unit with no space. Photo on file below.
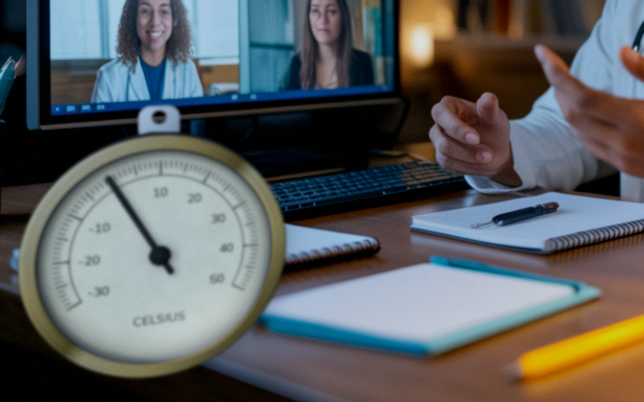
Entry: 0,°C
